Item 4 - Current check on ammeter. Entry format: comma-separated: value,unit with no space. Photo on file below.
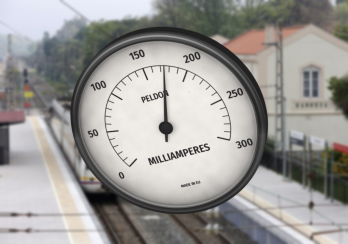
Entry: 175,mA
